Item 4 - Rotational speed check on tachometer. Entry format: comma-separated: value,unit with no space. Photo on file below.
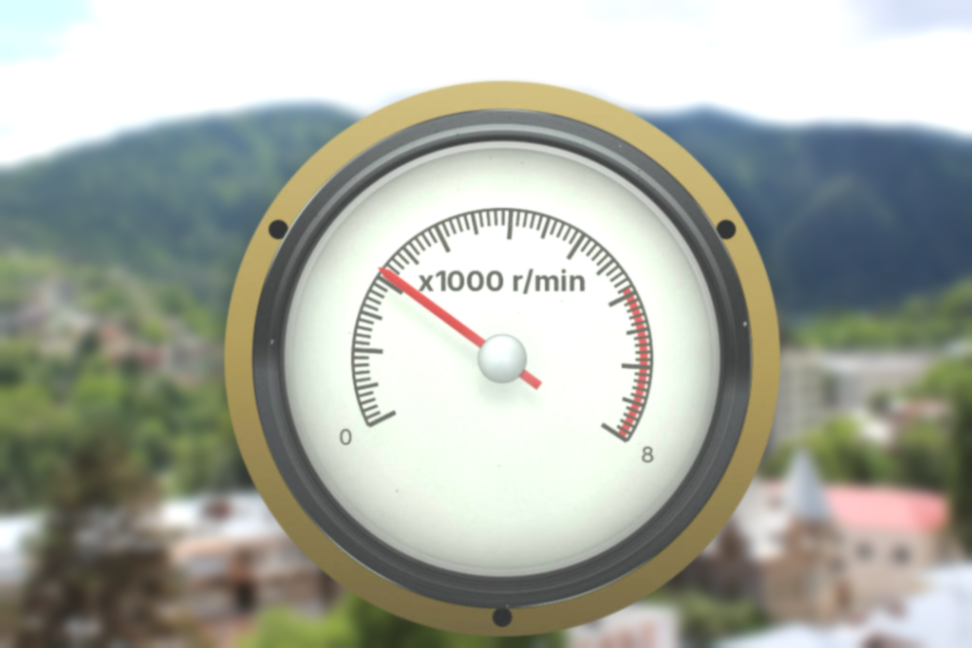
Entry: 2100,rpm
